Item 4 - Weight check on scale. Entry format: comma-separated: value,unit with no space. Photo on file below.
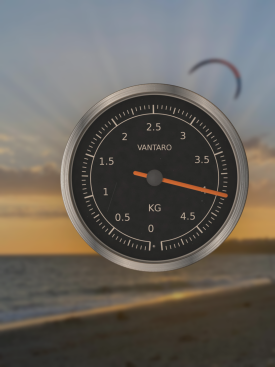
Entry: 4,kg
